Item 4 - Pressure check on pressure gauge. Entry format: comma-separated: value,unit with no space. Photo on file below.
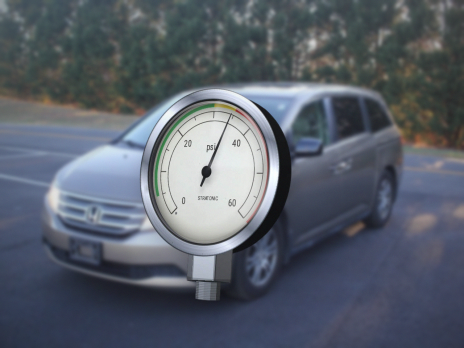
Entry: 35,psi
